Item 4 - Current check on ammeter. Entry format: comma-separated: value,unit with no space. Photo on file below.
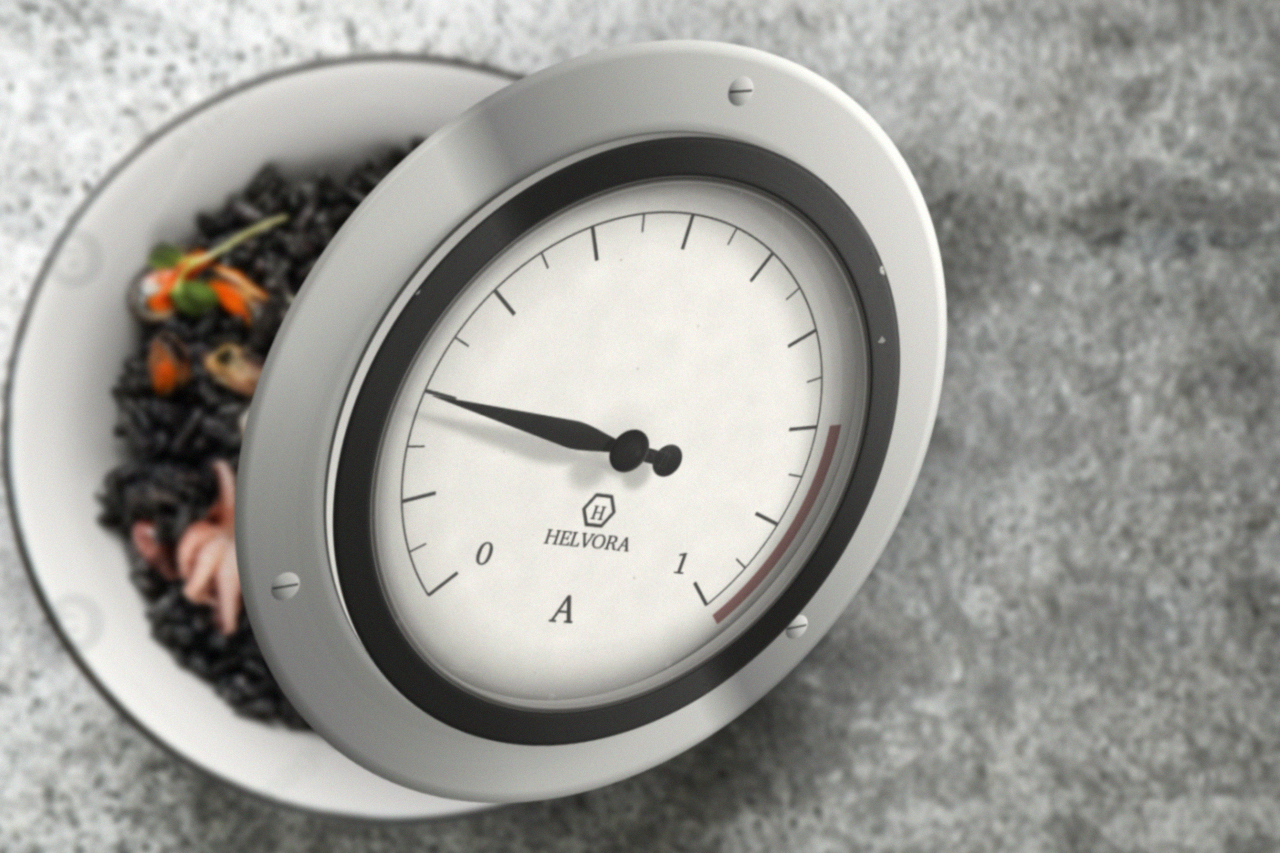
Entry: 0.2,A
